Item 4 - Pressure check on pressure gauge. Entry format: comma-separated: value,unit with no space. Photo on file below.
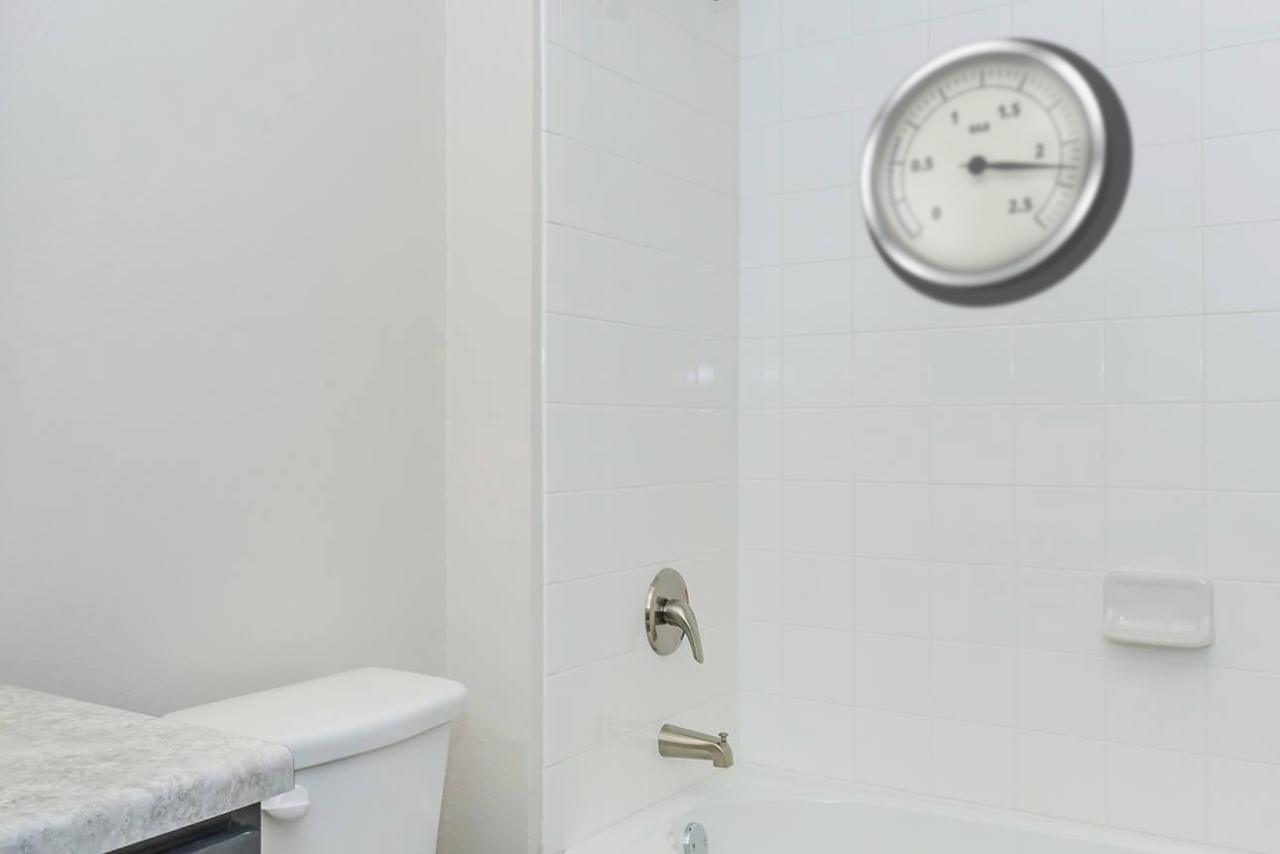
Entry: 2.15,bar
